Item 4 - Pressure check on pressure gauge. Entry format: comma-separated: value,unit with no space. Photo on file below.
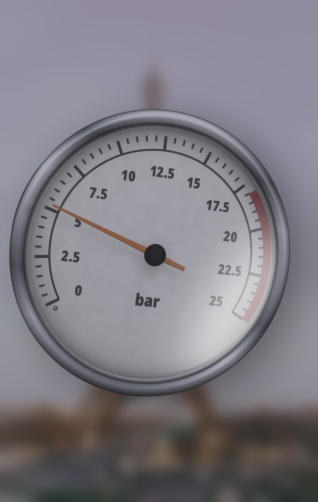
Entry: 5.25,bar
